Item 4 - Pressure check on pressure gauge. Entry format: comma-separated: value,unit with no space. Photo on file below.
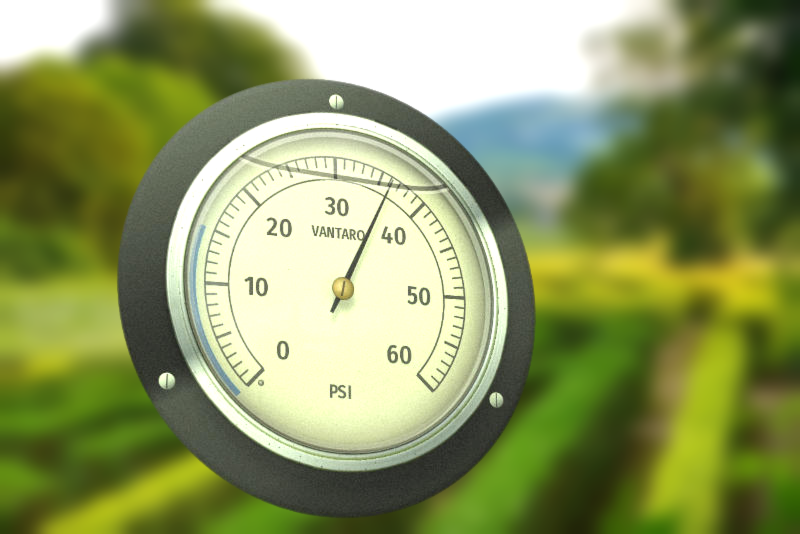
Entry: 36,psi
